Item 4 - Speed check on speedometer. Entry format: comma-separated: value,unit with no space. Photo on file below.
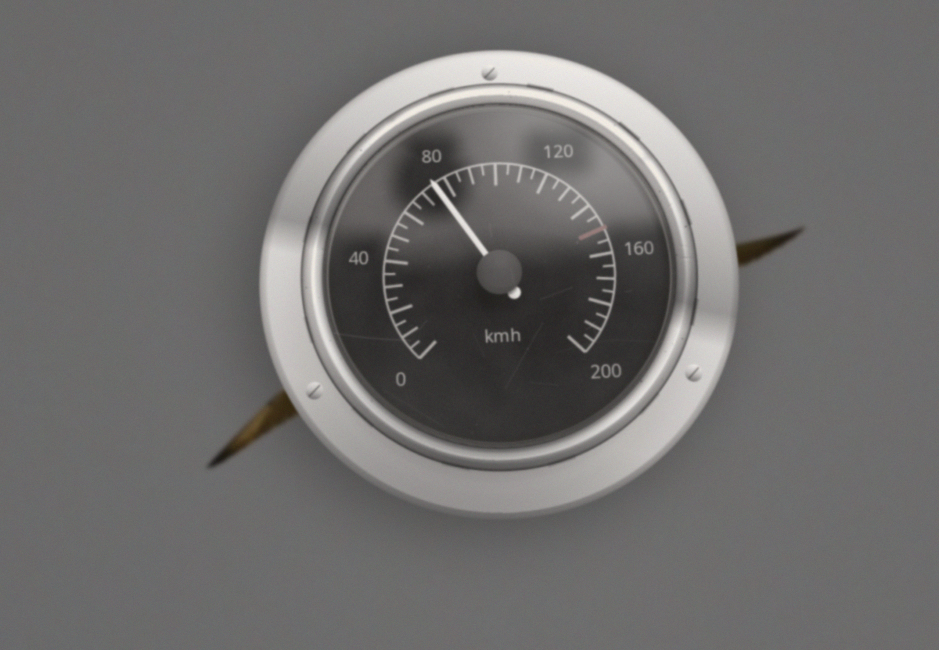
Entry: 75,km/h
